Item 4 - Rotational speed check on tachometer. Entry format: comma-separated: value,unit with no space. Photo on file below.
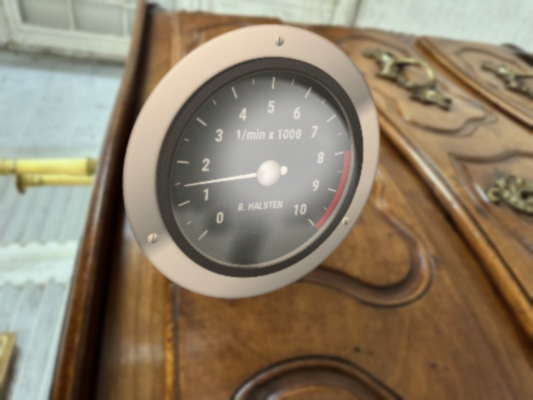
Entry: 1500,rpm
